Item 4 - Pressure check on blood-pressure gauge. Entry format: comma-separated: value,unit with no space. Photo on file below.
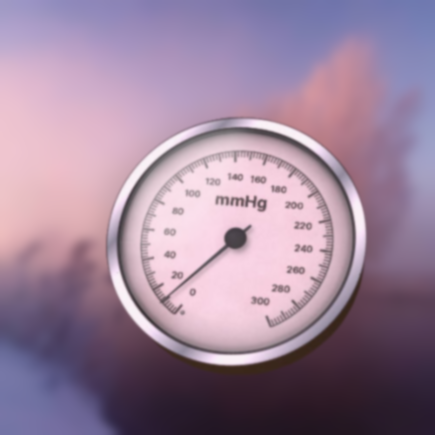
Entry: 10,mmHg
